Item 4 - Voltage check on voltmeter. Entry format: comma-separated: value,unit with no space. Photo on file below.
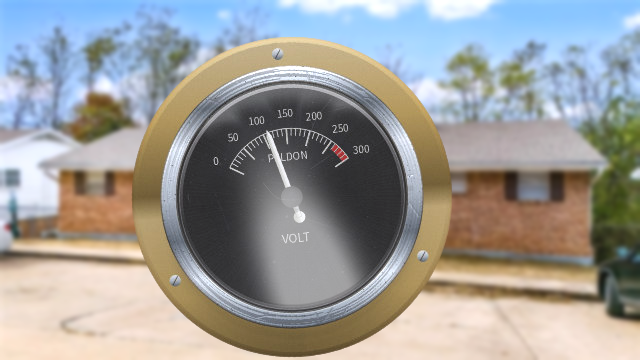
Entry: 110,V
